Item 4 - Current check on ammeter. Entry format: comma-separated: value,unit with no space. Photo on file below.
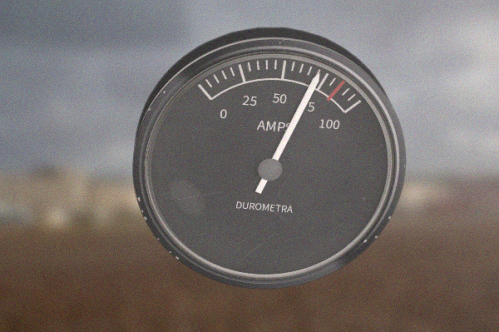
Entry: 70,A
